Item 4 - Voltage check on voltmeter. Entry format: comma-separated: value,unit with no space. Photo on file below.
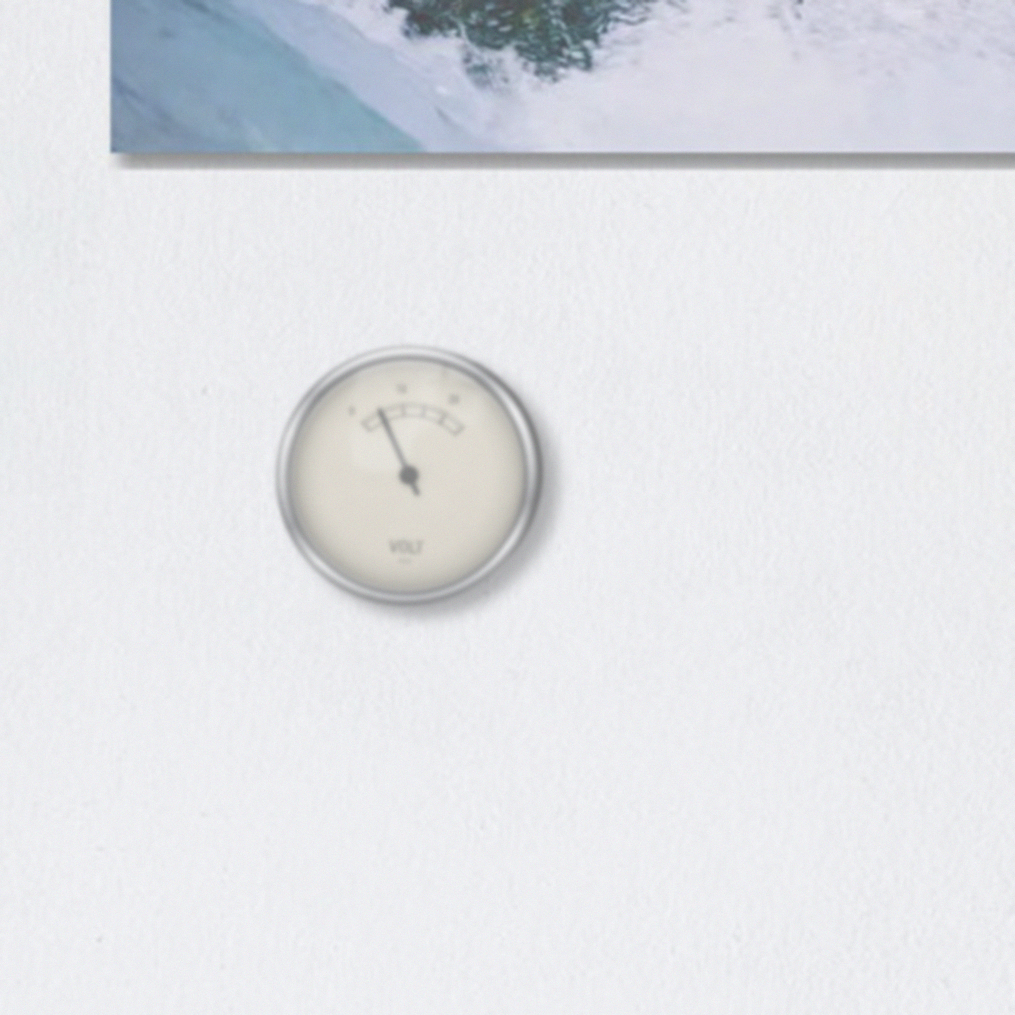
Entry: 5,V
